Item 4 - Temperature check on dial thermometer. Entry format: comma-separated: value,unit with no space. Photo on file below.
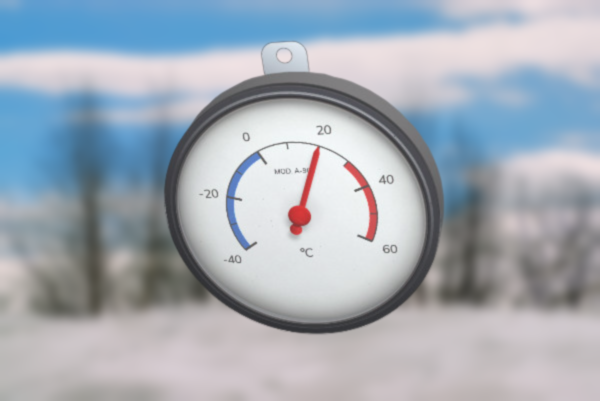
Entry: 20,°C
